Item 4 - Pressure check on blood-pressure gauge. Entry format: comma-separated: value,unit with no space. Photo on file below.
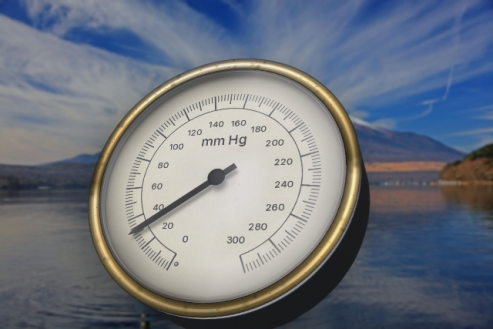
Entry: 30,mmHg
